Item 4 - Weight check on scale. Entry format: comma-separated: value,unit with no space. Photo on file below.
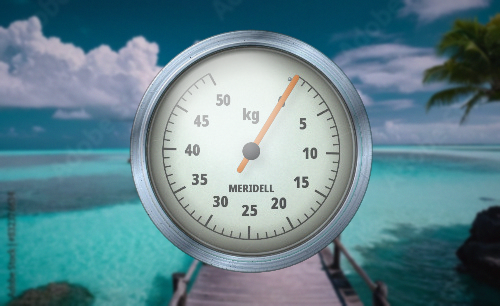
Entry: 0,kg
